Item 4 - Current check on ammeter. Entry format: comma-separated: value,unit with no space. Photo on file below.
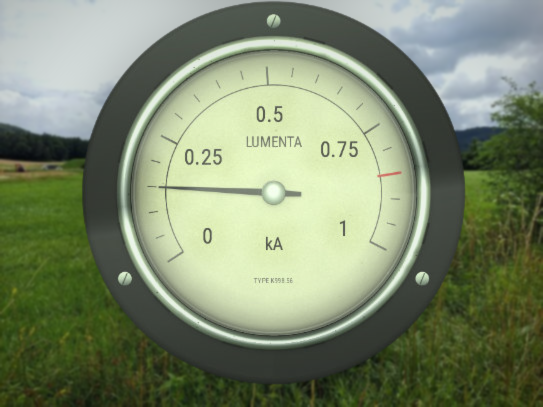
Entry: 0.15,kA
